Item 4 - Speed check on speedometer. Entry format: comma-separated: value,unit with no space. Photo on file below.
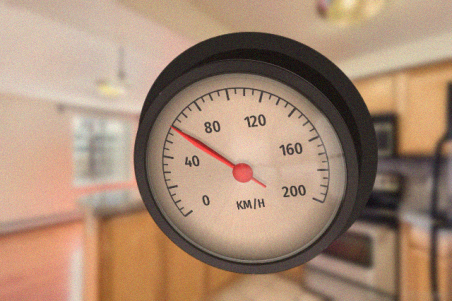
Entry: 60,km/h
